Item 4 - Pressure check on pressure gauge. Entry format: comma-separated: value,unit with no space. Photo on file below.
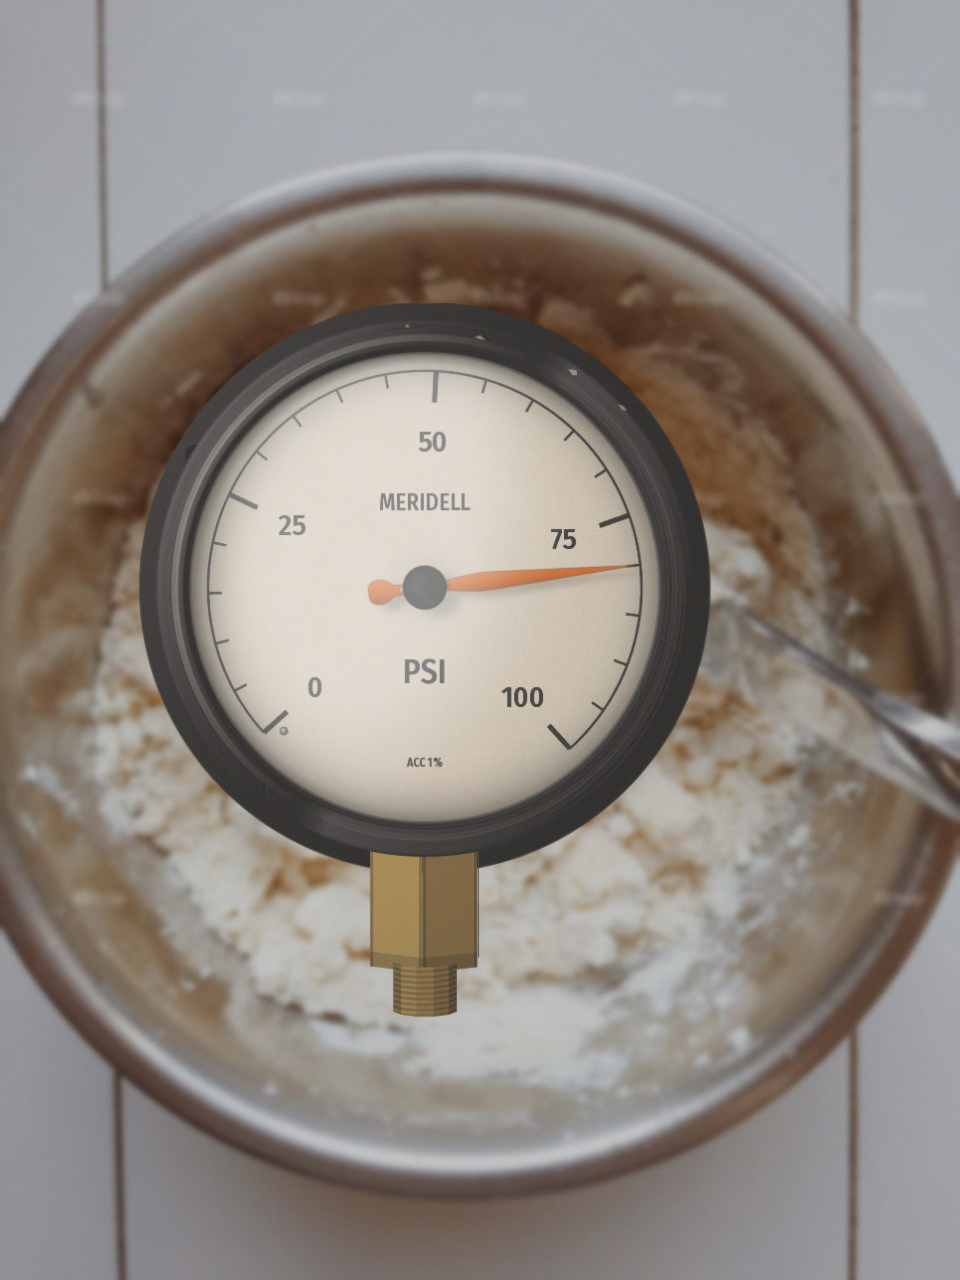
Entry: 80,psi
